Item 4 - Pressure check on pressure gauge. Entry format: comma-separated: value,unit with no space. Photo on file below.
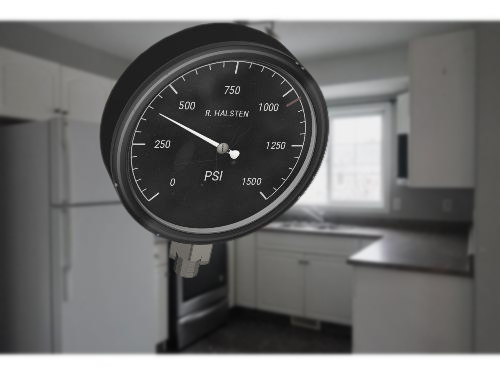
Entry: 400,psi
